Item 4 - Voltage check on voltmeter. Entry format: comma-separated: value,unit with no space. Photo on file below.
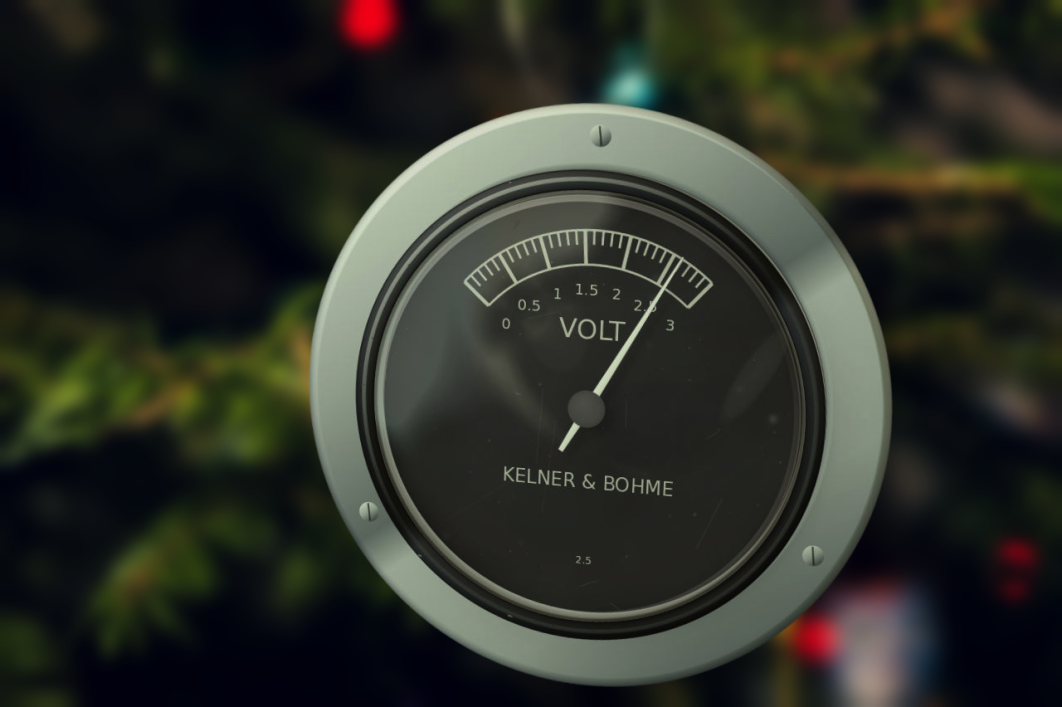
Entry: 2.6,V
